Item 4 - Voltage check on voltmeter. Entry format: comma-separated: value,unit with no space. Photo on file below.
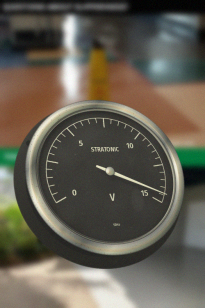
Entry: 14.5,V
